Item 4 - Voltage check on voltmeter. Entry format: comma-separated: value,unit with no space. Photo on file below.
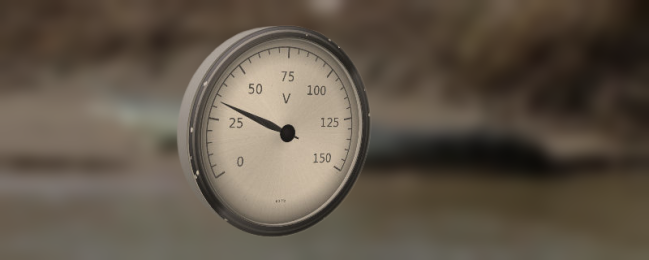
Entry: 32.5,V
